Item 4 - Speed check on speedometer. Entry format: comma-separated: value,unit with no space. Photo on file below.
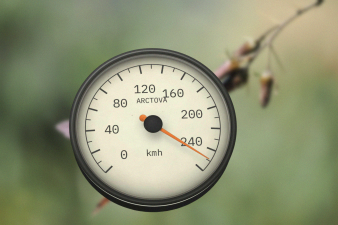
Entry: 250,km/h
